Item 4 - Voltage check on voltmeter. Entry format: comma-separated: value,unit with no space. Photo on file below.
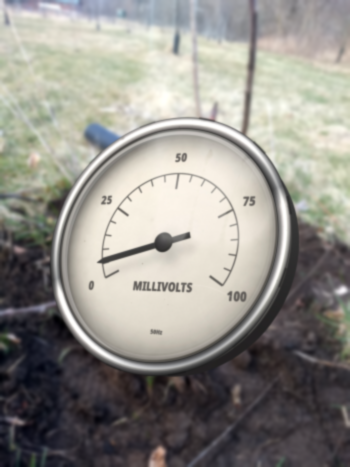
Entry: 5,mV
